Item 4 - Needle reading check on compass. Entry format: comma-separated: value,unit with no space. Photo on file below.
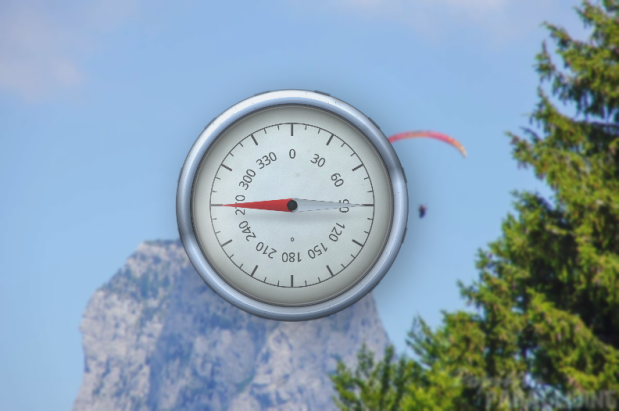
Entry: 270,°
